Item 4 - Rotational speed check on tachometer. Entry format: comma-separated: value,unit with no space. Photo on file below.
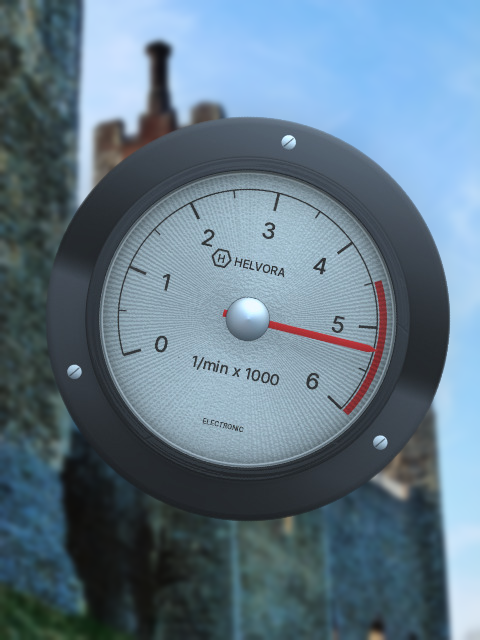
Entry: 5250,rpm
